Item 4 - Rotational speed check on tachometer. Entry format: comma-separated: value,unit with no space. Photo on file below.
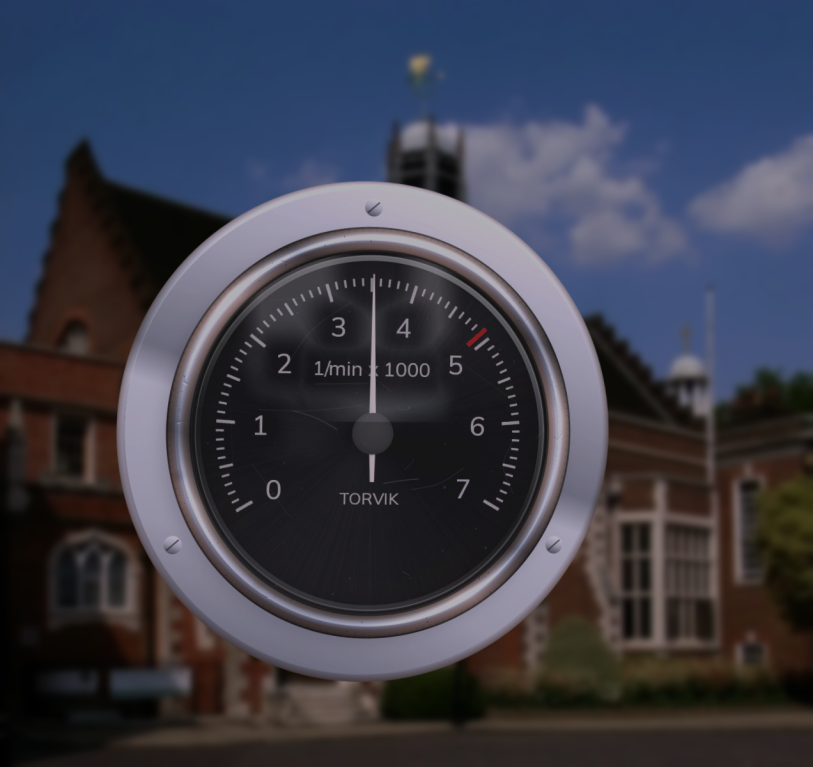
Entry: 3500,rpm
